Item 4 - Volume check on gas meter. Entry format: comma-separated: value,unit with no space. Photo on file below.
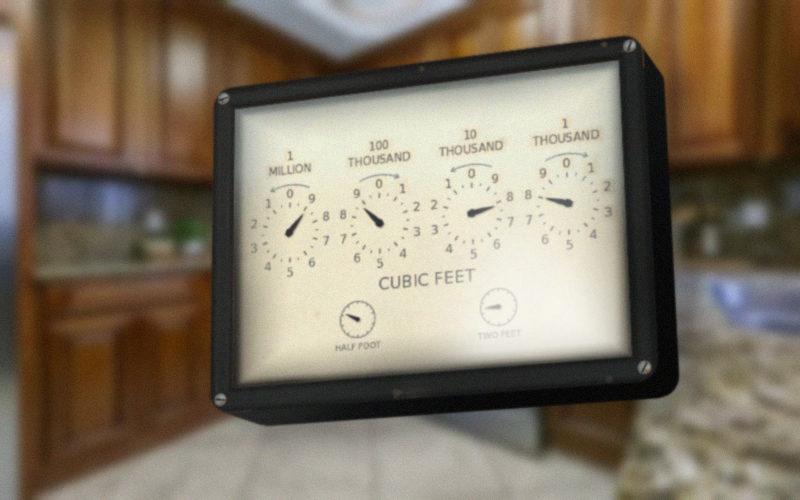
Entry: 887800,ft³
